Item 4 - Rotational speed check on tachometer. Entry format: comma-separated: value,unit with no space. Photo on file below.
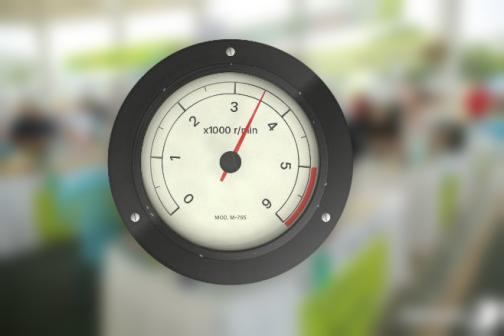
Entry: 3500,rpm
